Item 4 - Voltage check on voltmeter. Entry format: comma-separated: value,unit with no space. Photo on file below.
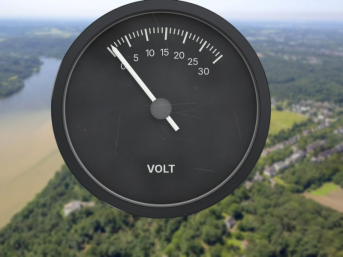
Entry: 1,V
